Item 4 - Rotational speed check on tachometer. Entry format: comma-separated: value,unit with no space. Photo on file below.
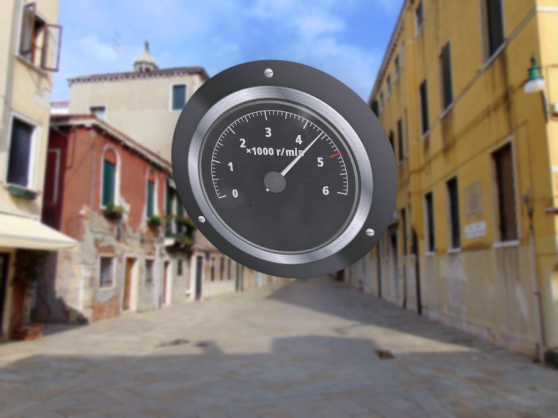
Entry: 4400,rpm
